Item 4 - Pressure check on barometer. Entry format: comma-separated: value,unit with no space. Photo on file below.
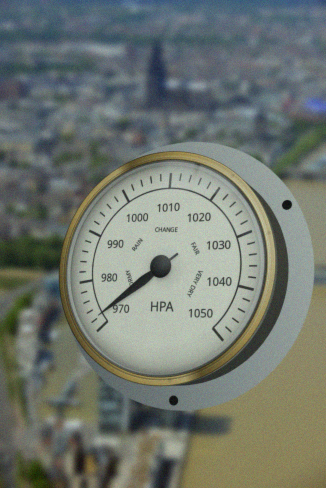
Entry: 972,hPa
